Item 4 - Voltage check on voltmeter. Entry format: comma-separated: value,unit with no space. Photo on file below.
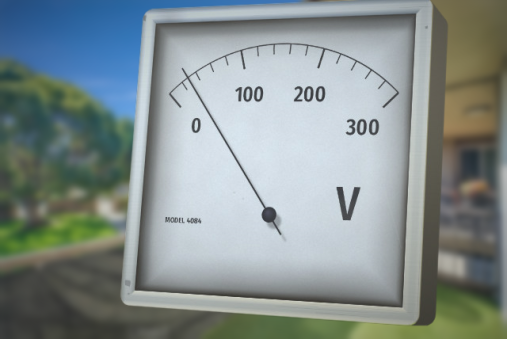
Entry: 30,V
